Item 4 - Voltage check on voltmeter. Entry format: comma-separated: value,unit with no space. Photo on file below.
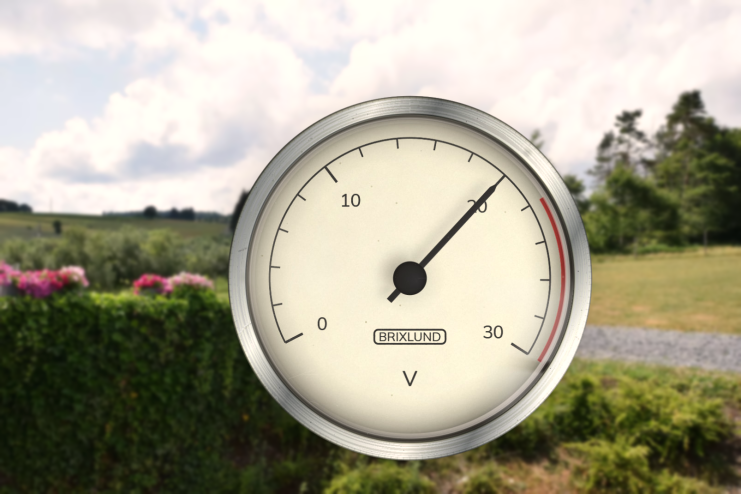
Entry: 20,V
